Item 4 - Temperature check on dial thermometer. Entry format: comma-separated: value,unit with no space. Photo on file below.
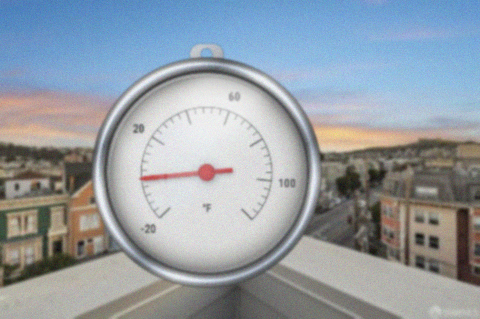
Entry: 0,°F
